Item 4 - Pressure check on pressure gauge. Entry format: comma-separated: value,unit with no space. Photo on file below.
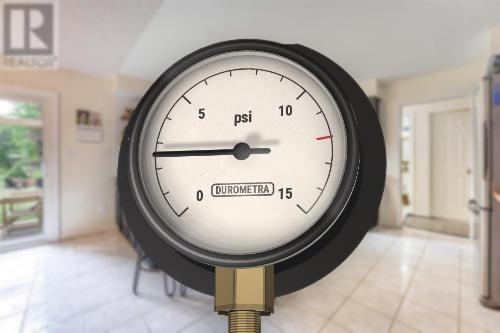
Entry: 2.5,psi
